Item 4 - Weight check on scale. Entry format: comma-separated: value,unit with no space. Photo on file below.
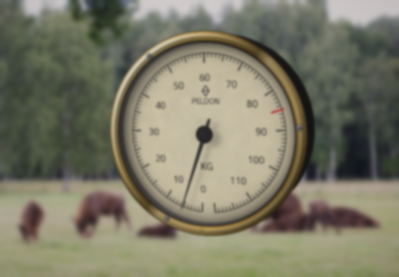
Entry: 5,kg
